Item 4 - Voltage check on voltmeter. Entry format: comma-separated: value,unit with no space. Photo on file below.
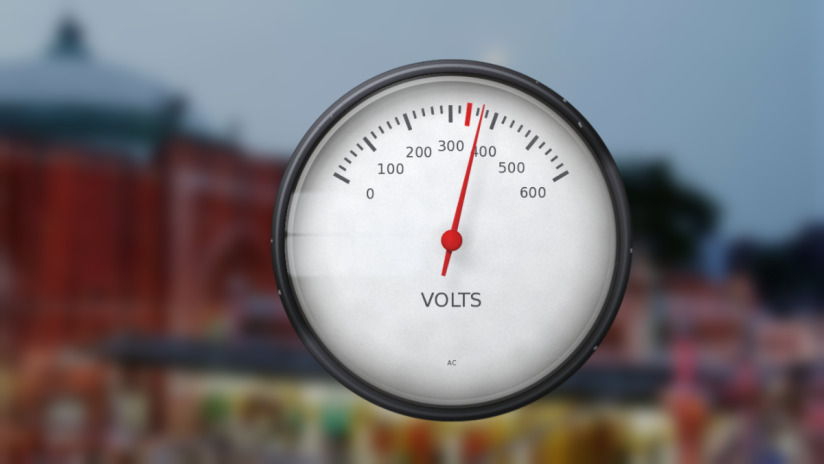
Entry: 370,V
